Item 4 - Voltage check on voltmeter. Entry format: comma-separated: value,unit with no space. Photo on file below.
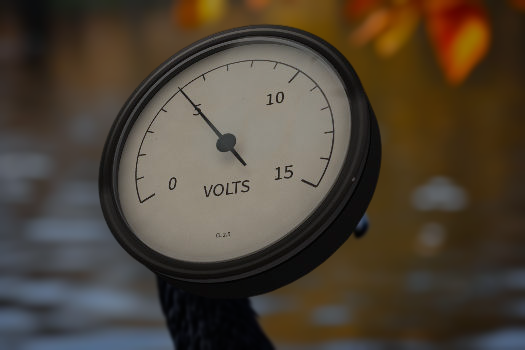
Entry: 5,V
